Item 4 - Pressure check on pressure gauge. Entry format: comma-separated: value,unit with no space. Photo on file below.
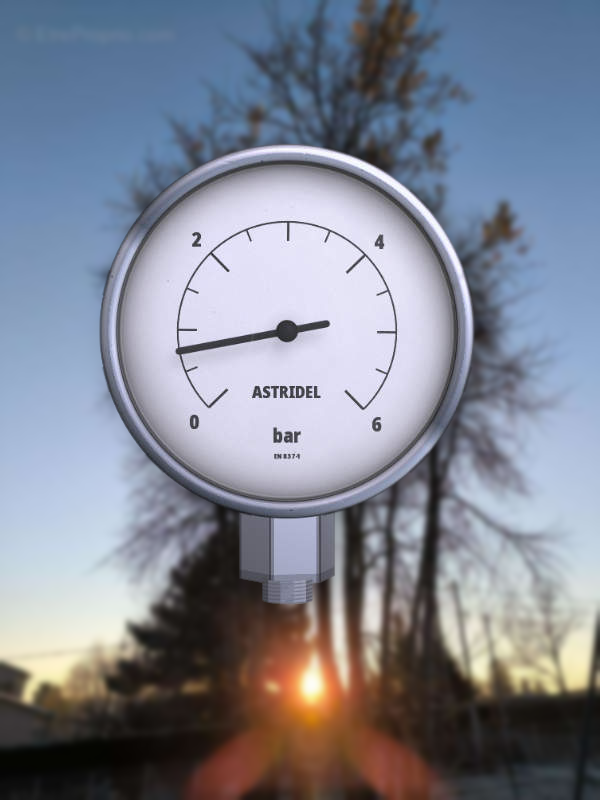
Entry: 0.75,bar
